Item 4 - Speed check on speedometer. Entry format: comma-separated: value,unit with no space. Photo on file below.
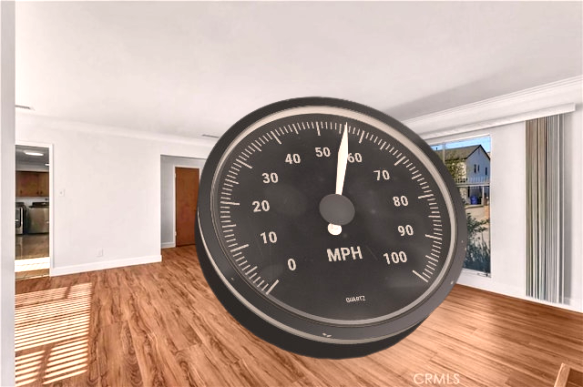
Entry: 56,mph
